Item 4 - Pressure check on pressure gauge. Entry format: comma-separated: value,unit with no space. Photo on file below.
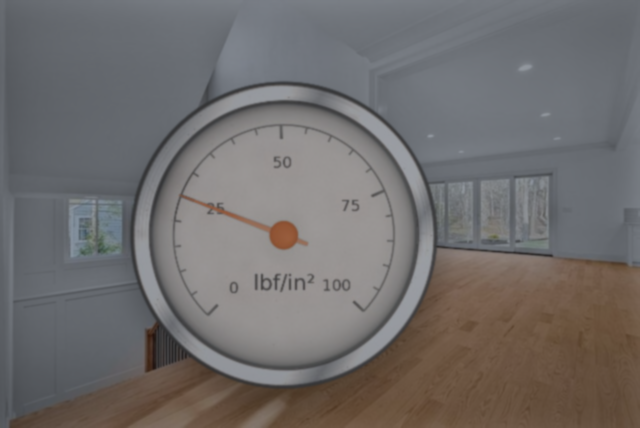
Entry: 25,psi
